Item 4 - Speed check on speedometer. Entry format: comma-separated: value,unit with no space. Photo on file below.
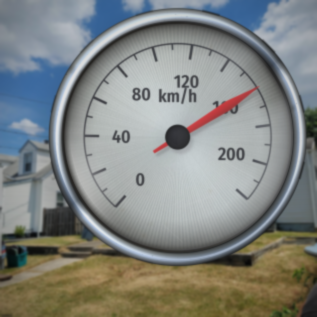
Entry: 160,km/h
